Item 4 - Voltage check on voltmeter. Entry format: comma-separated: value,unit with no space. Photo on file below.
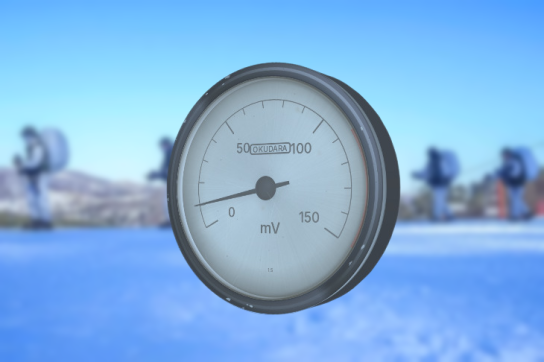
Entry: 10,mV
